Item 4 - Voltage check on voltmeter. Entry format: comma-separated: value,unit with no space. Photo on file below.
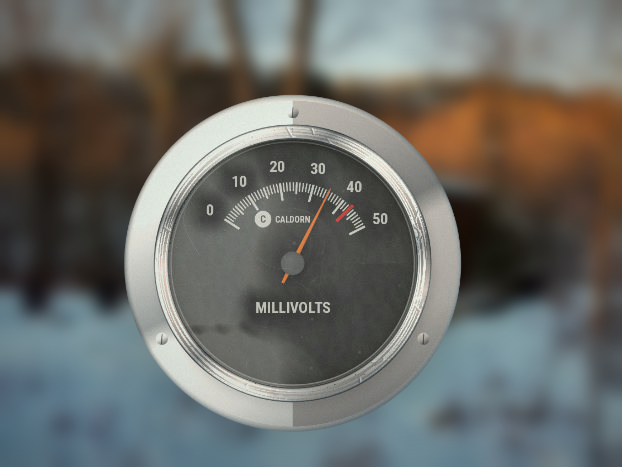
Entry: 35,mV
